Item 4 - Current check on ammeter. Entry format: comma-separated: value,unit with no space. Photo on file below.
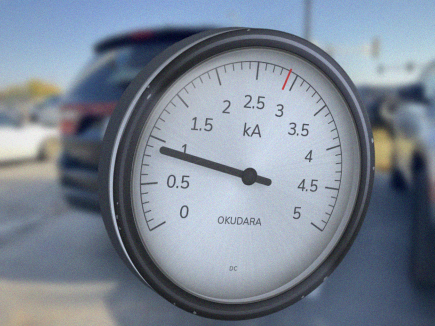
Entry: 0.9,kA
